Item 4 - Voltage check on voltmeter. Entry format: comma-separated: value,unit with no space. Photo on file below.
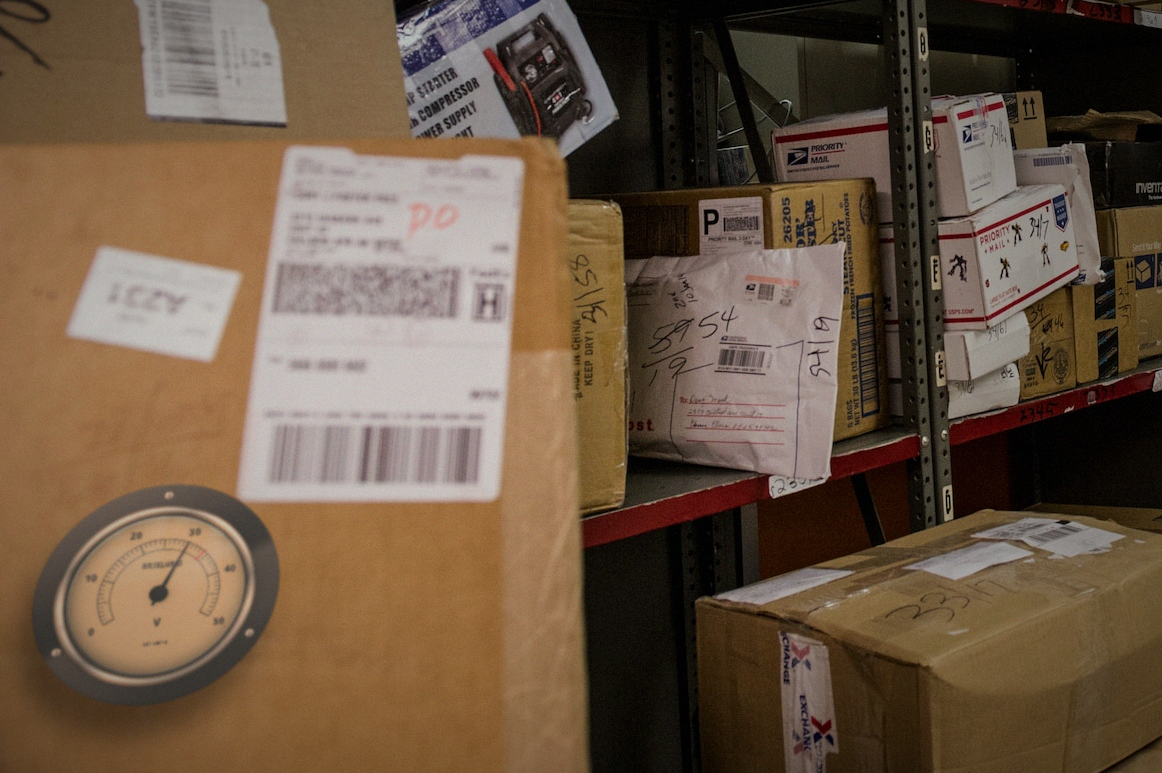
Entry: 30,V
